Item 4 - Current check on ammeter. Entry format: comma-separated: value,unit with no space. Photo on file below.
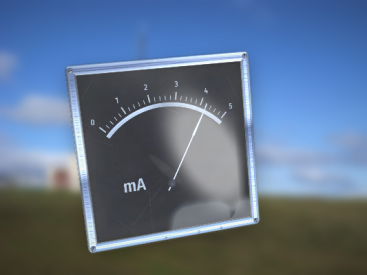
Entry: 4.2,mA
